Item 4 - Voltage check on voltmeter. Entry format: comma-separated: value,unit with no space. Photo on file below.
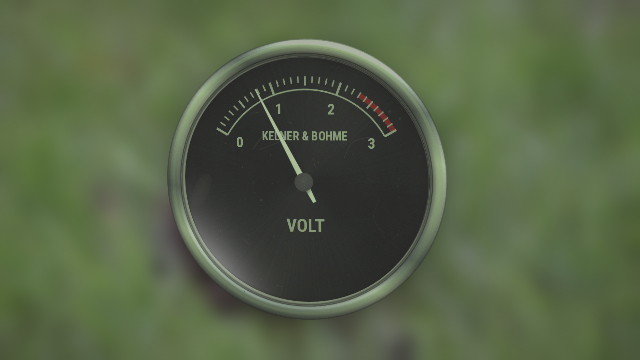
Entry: 0.8,V
